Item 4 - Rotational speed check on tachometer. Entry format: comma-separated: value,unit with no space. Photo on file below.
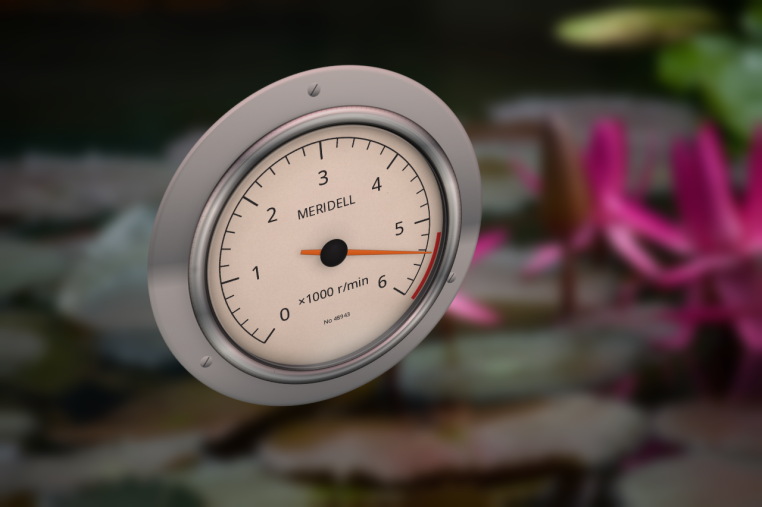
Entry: 5400,rpm
